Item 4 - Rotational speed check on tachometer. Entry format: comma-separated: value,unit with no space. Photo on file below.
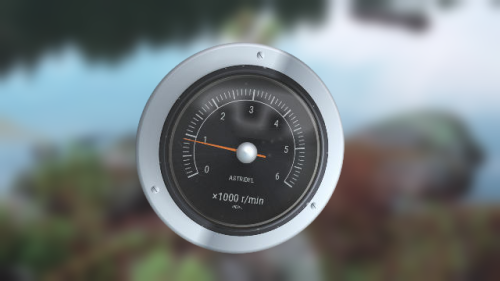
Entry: 900,rpm
